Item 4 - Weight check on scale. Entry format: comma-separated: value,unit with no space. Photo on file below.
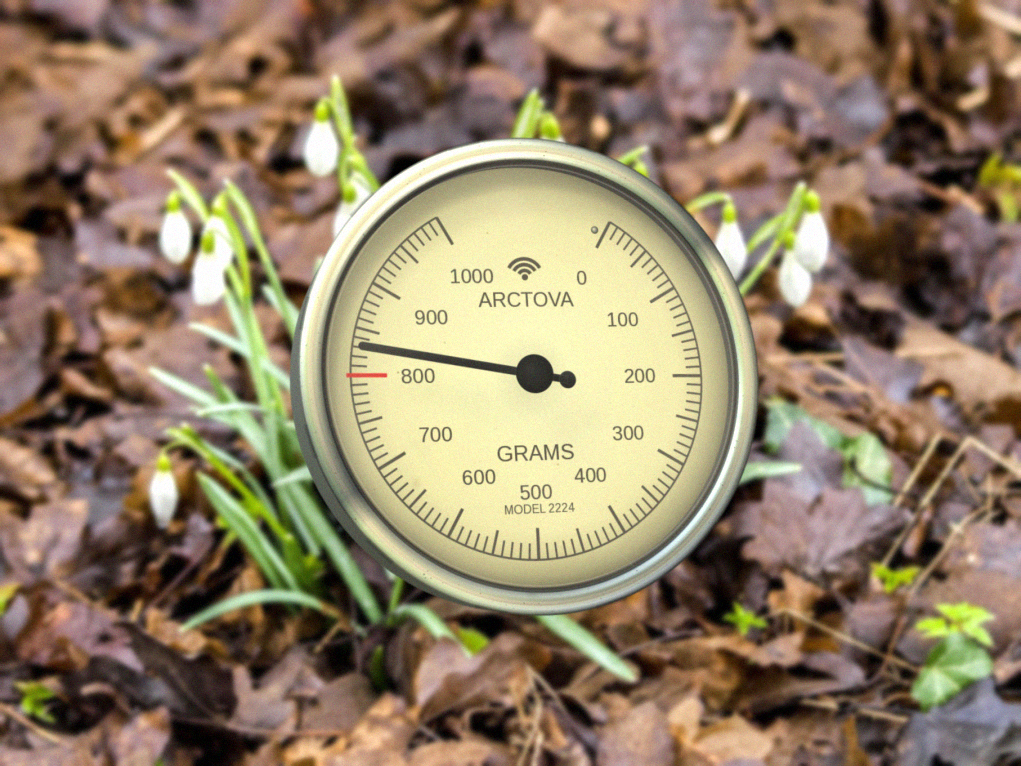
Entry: 830,g
